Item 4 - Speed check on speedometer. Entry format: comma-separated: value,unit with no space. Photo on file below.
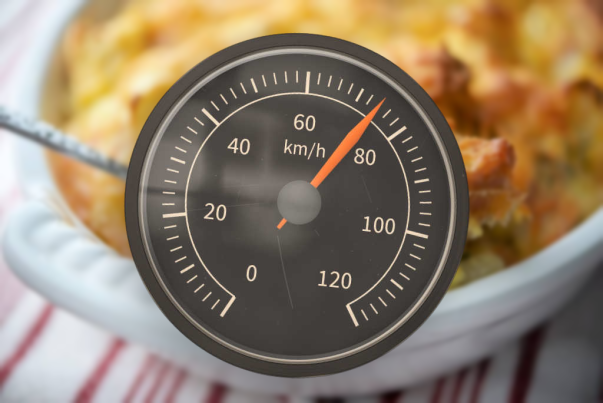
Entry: 74,km/h
